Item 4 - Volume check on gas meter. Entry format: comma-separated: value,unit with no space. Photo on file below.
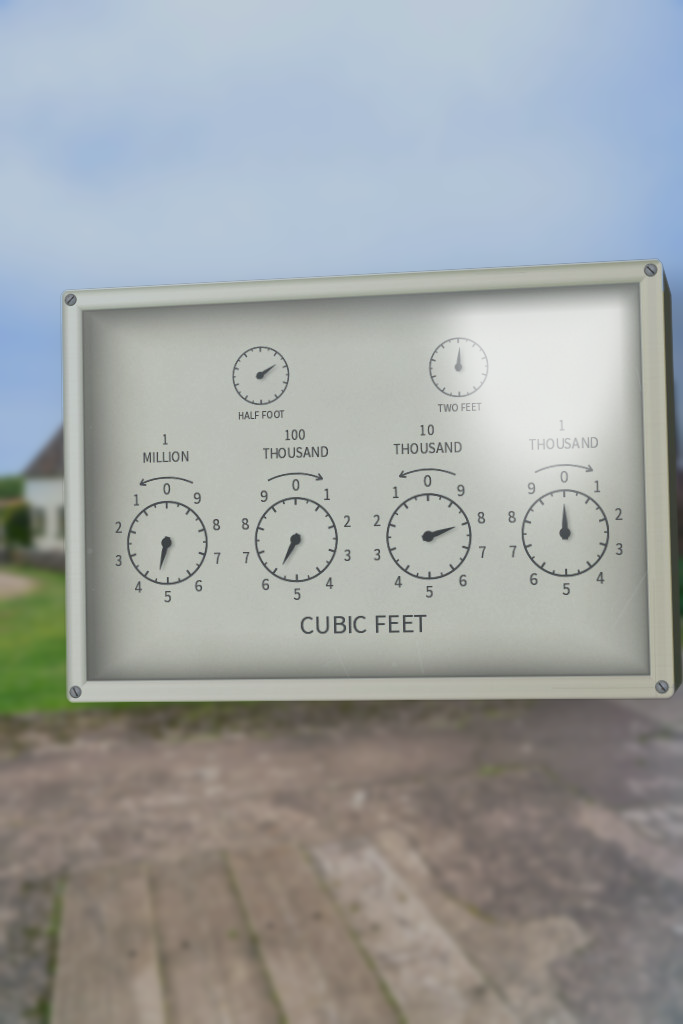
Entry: 458000,ft³
